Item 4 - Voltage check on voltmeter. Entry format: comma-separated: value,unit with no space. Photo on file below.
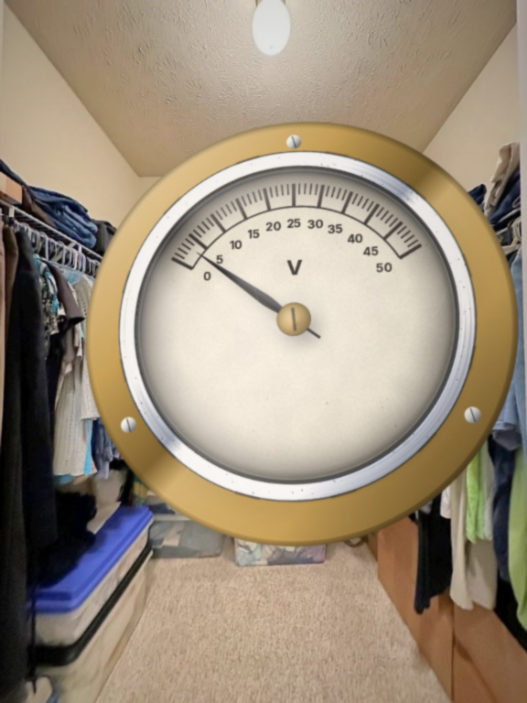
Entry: 3,V
